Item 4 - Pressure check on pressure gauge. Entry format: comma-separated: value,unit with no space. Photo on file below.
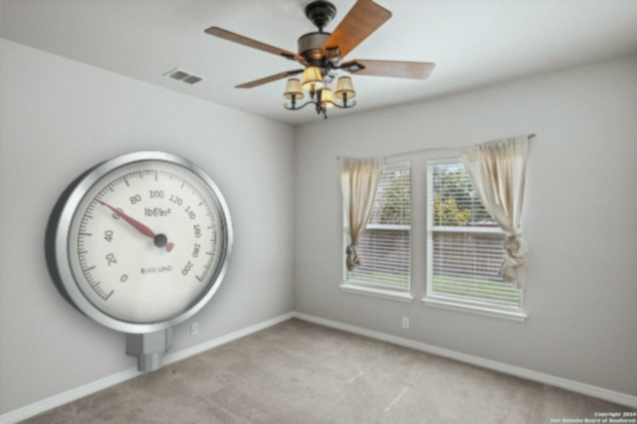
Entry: 60,psi
